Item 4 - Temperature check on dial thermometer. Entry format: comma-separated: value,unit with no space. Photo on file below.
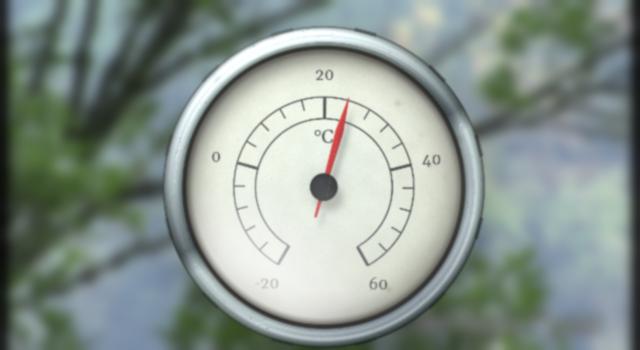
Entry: 24,°C
